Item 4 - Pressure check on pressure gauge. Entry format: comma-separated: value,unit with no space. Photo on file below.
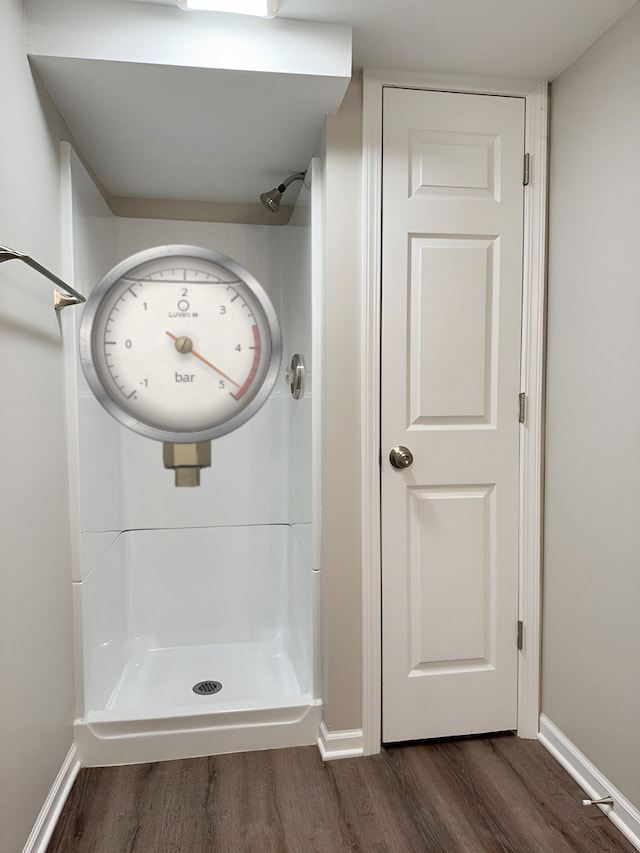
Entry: 4.8,bar
